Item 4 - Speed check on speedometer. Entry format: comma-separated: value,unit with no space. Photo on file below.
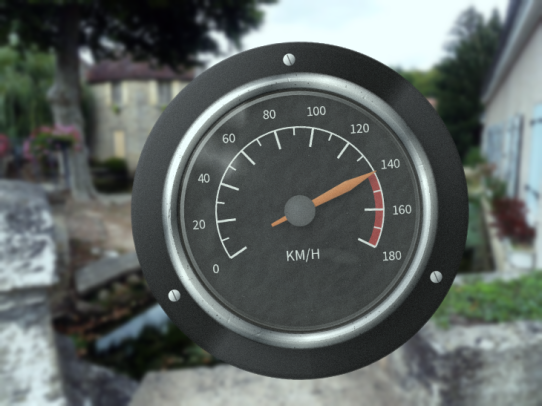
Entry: 140,km/h
